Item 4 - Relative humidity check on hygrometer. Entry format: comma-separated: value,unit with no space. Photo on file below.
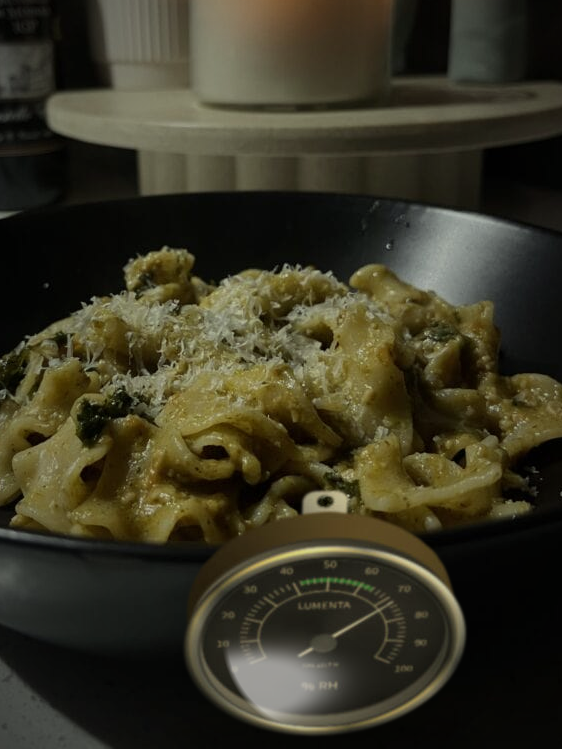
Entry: 70,%
